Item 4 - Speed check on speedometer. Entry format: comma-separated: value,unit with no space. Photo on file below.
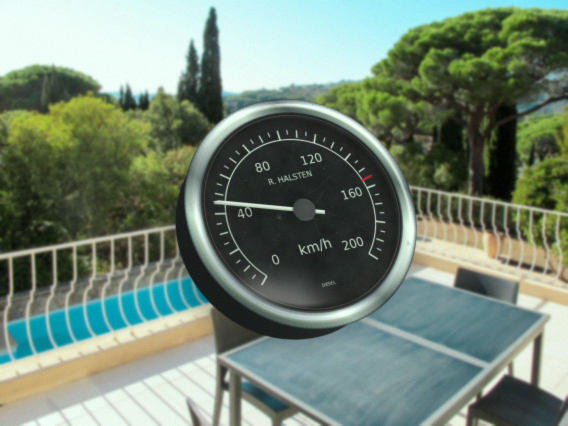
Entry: 45,km/h
